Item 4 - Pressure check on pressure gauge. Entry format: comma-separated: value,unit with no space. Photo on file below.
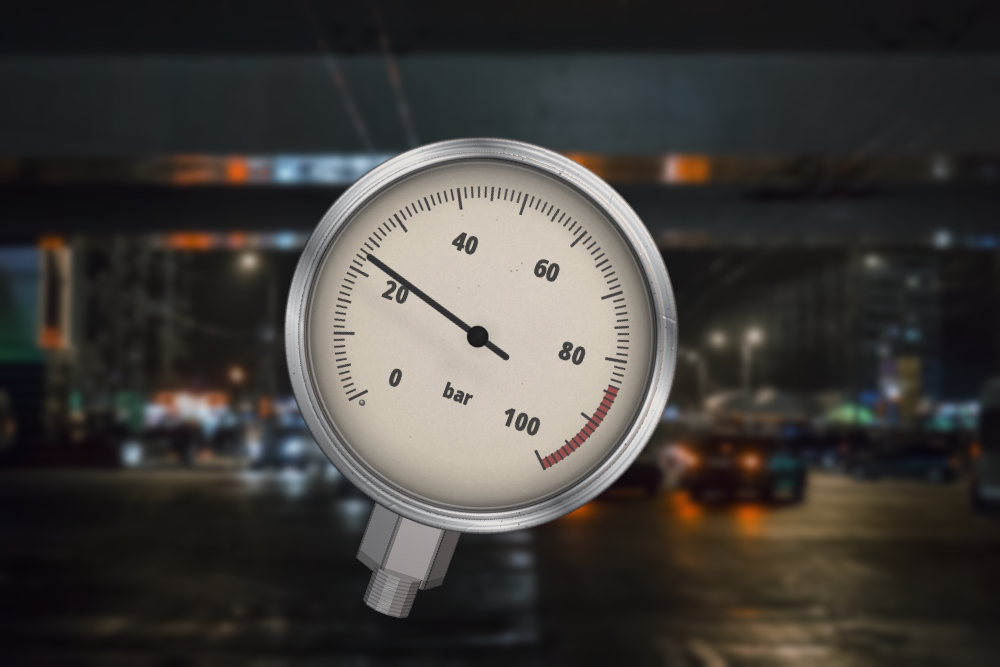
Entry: 23,bar
